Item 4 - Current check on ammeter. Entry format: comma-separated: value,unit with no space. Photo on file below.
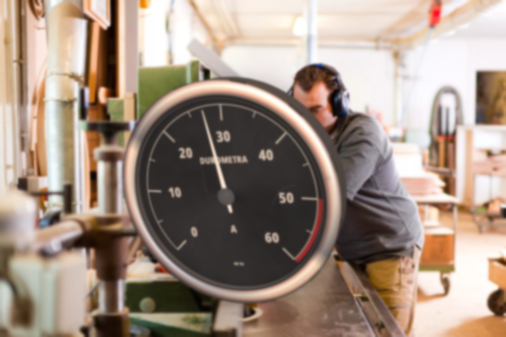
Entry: 27.5,A
